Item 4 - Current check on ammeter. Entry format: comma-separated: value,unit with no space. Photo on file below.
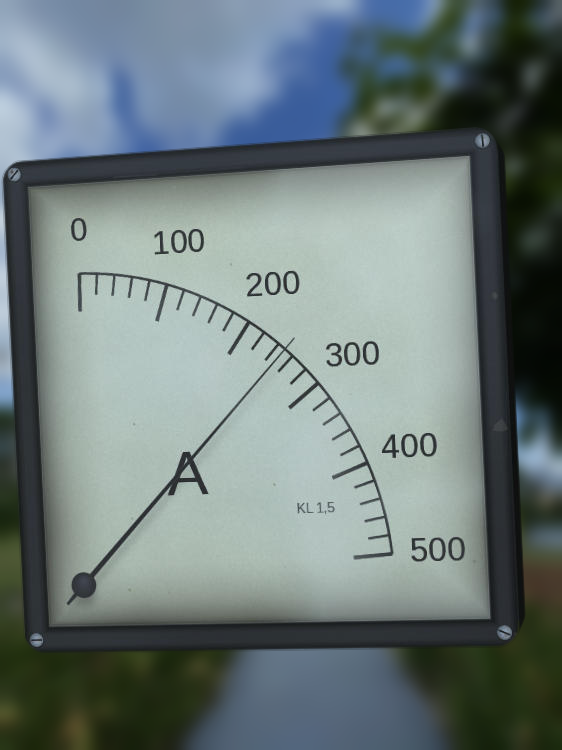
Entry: 250,A
